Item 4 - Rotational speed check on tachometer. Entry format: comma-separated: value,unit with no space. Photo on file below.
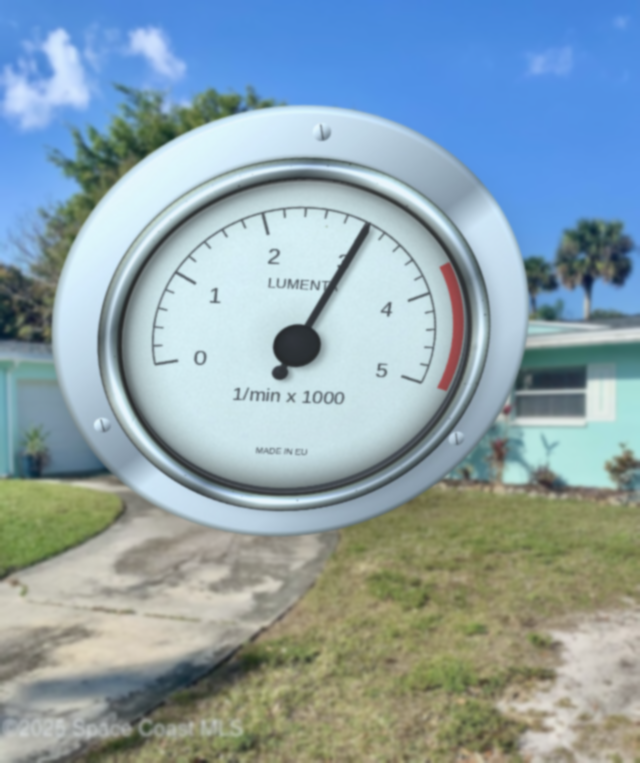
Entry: 3000,rpm
